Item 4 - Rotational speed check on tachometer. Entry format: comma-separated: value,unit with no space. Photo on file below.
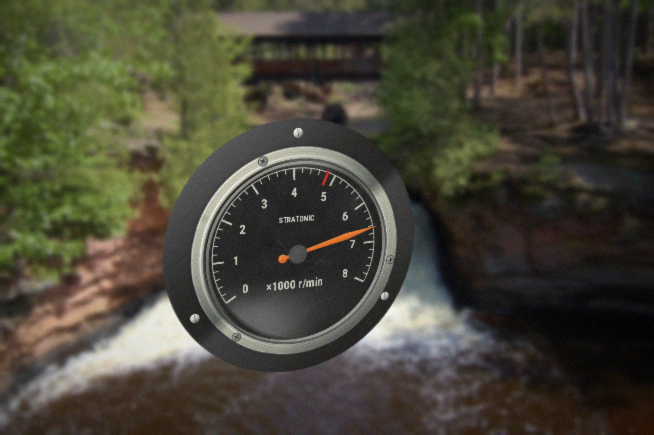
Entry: 6600,rpm
